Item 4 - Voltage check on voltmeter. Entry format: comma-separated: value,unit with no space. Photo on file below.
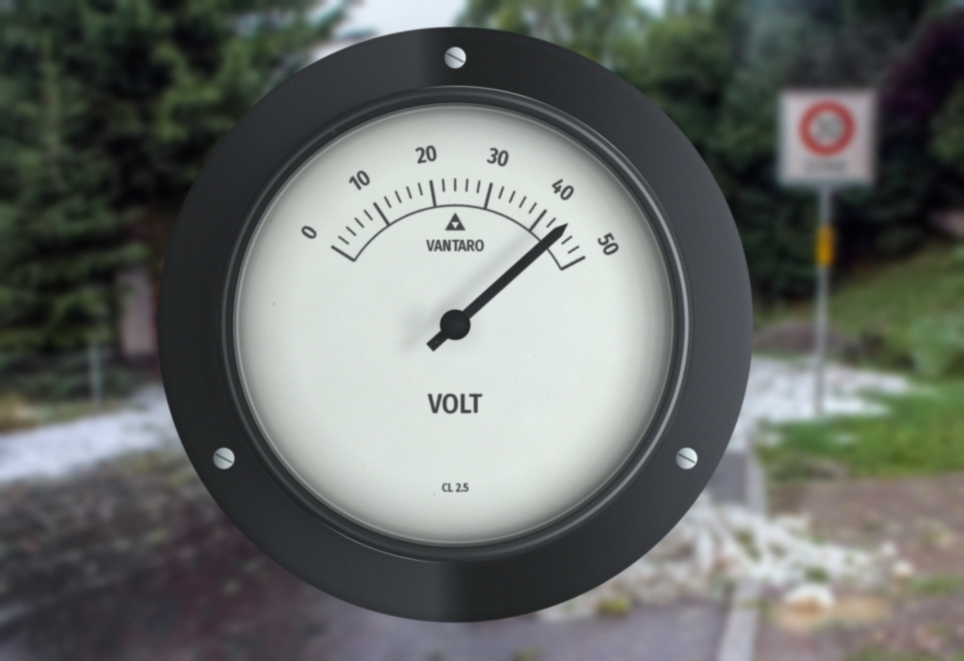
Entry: 44,V
